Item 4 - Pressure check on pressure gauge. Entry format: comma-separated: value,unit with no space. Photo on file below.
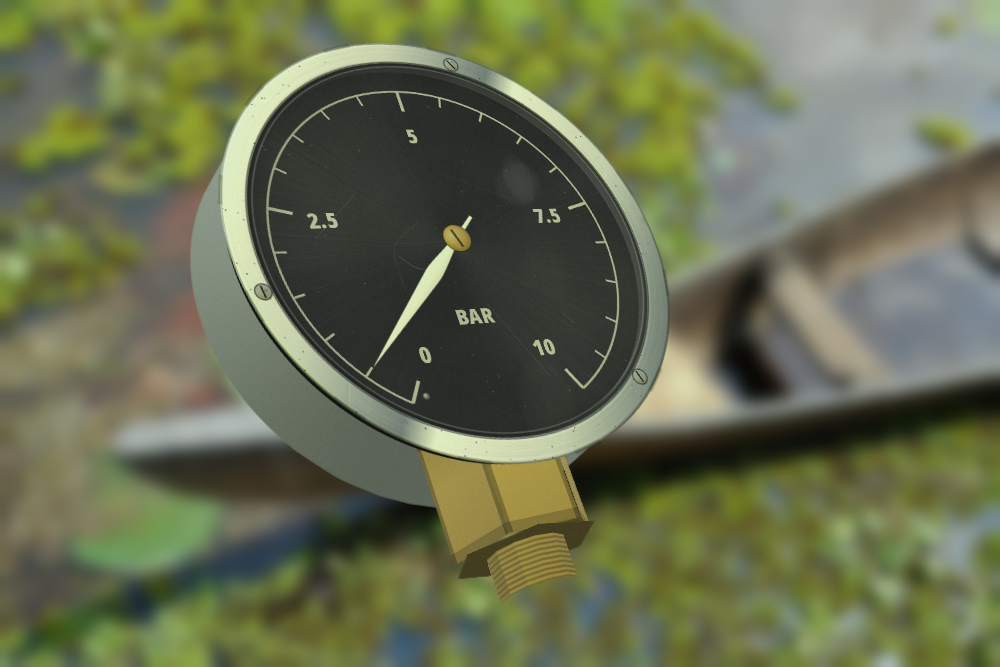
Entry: 0.5,bar
